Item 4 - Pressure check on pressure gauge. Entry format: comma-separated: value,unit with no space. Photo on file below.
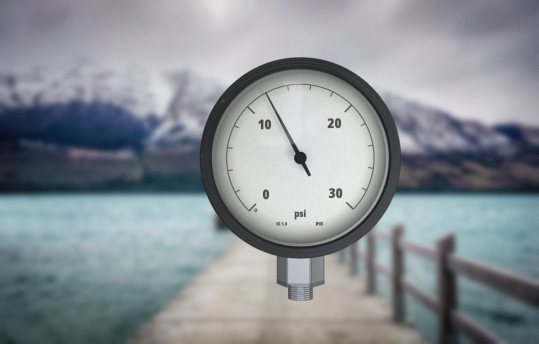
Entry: 12,psi
